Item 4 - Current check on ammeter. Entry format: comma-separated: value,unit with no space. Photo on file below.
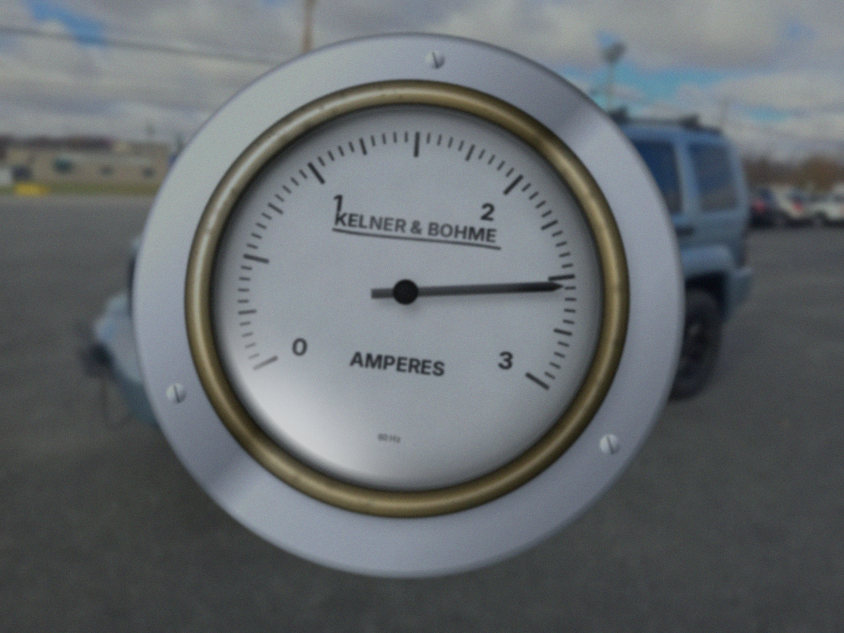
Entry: 2.55,A
